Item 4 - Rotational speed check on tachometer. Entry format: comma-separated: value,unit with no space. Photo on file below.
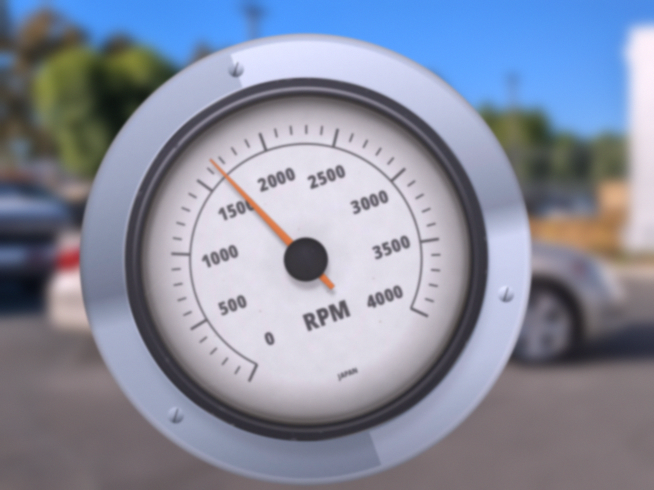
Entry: 1650,rpm
